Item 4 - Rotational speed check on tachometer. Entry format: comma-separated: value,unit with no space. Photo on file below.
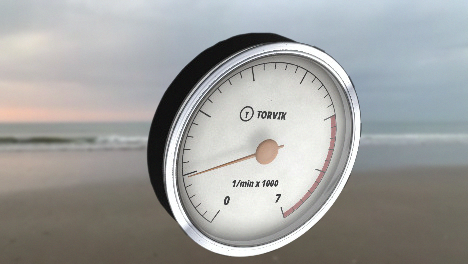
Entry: 1000,rpm
